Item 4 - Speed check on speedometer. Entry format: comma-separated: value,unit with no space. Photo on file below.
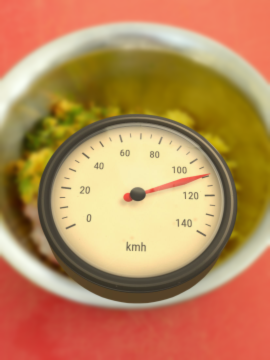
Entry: 110,km/h
